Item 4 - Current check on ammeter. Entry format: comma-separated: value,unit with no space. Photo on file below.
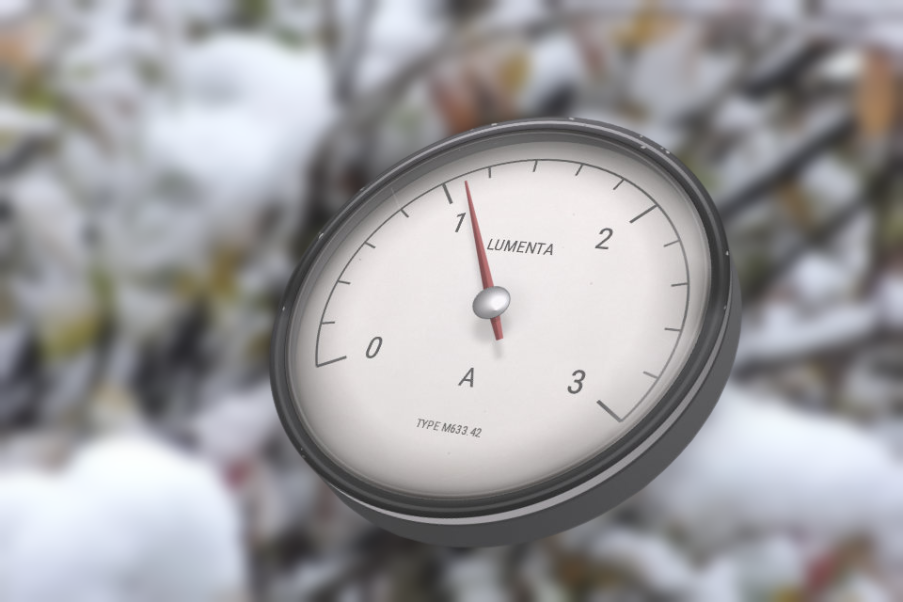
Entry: 1.1,A
